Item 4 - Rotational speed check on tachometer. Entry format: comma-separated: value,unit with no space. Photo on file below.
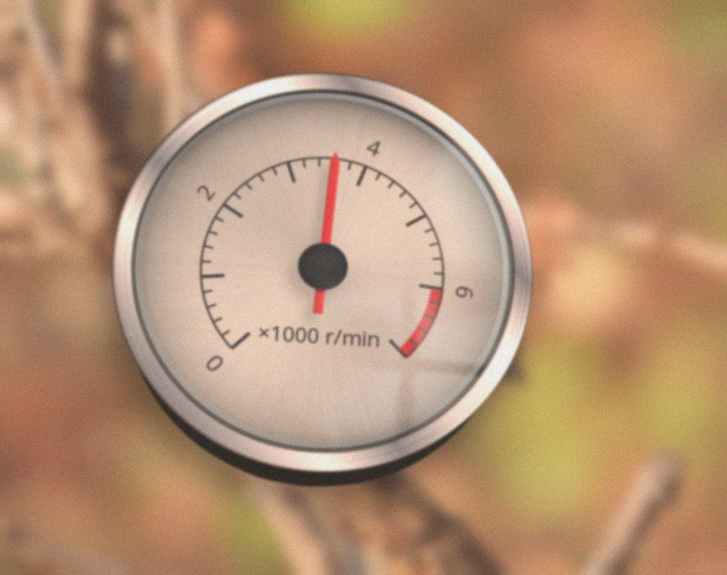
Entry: 3600,rpm
